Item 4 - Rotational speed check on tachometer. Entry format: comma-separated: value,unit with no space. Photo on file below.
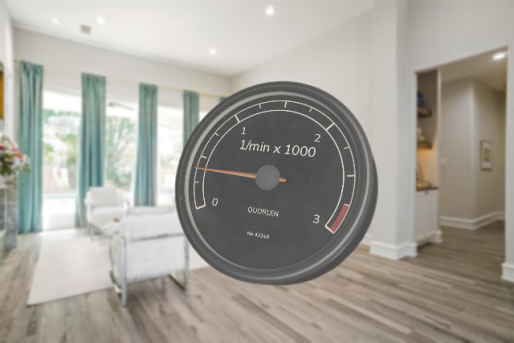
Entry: 375,rpm
